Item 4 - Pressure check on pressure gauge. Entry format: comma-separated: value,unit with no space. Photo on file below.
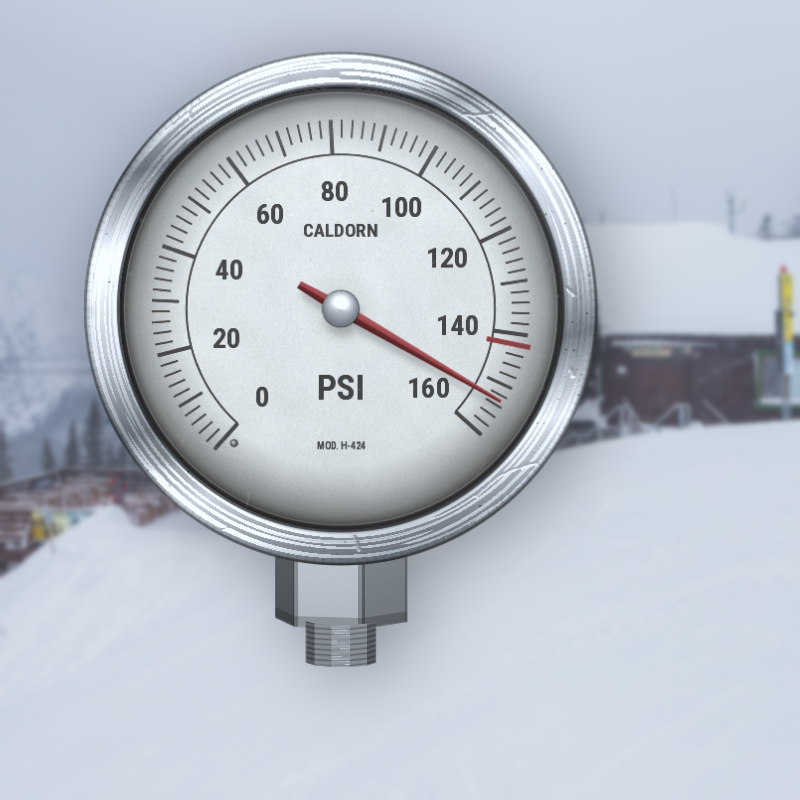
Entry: 153,psi
